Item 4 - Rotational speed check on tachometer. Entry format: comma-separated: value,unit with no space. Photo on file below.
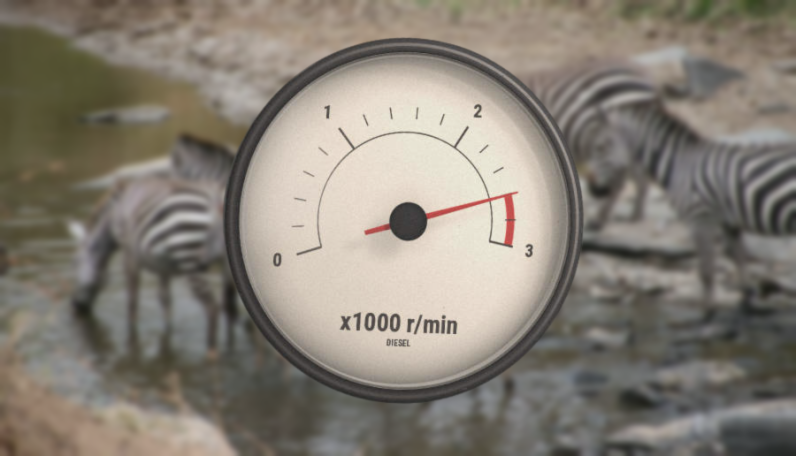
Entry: 2600,rpm
